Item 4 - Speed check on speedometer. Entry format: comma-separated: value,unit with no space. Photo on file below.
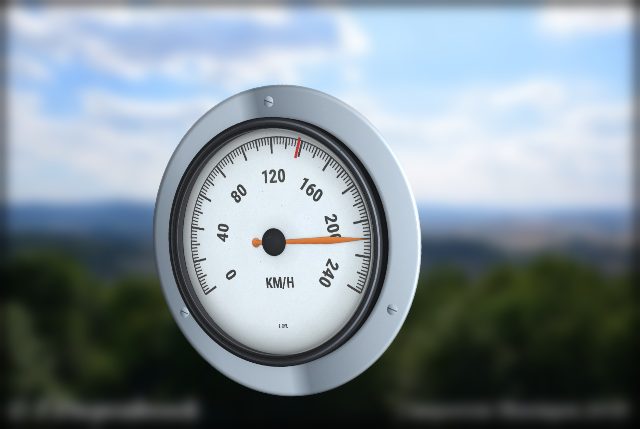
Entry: 210,km/h
